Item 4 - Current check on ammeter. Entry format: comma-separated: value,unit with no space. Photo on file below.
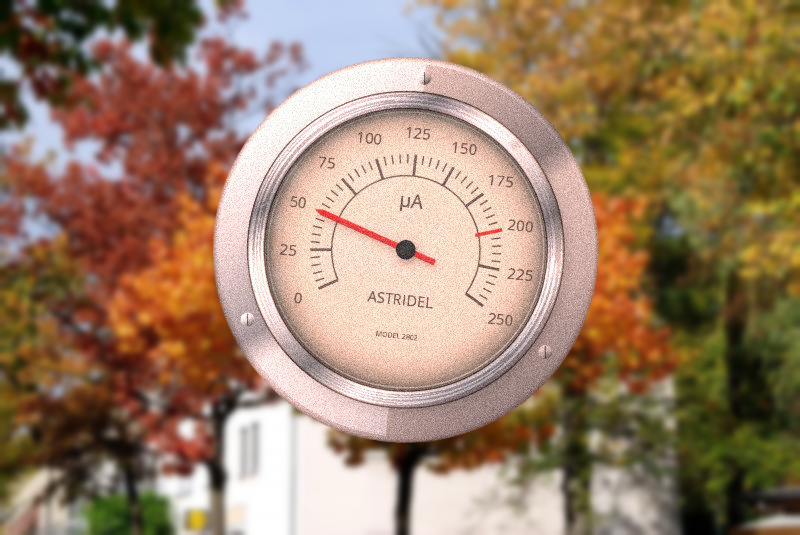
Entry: 50,µA
